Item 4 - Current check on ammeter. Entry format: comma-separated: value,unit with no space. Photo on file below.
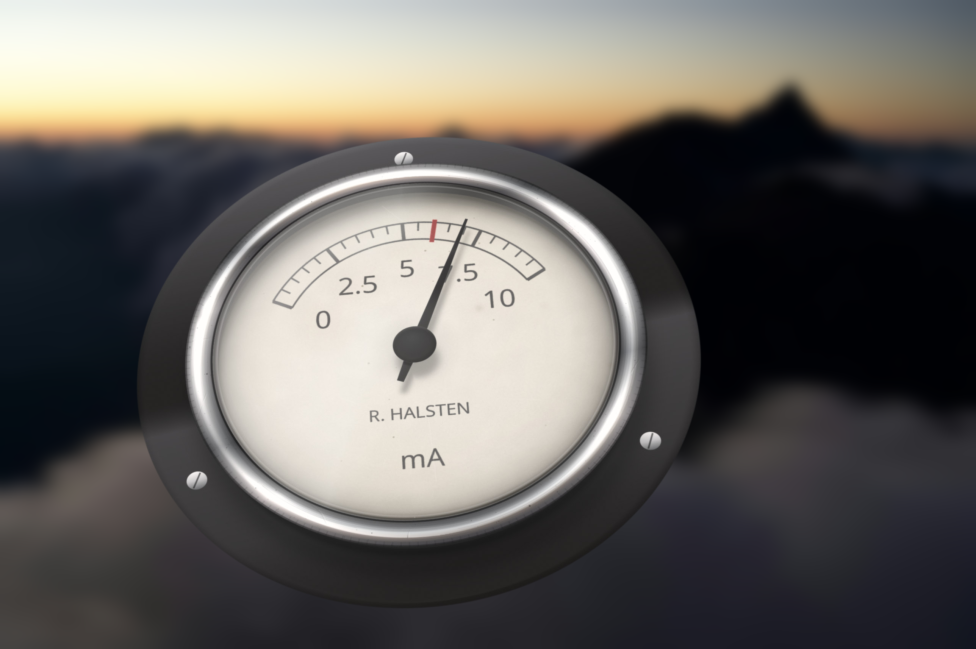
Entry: 7,mA
